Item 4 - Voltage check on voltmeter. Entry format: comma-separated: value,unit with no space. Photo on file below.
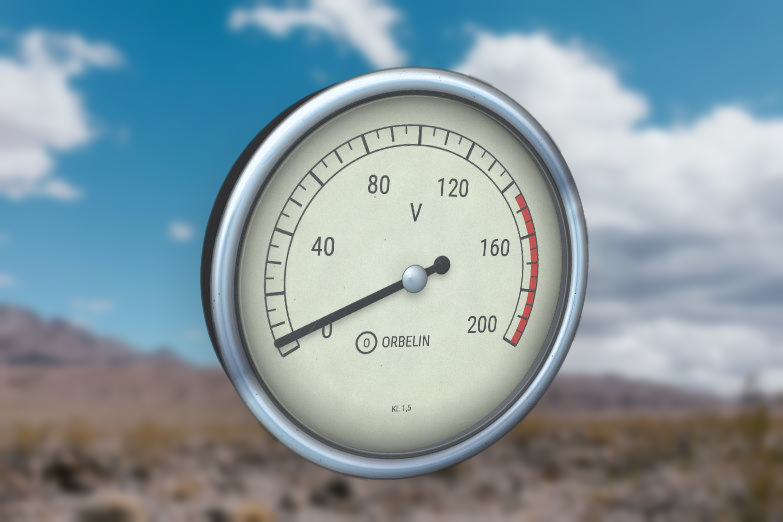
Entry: 5,V
